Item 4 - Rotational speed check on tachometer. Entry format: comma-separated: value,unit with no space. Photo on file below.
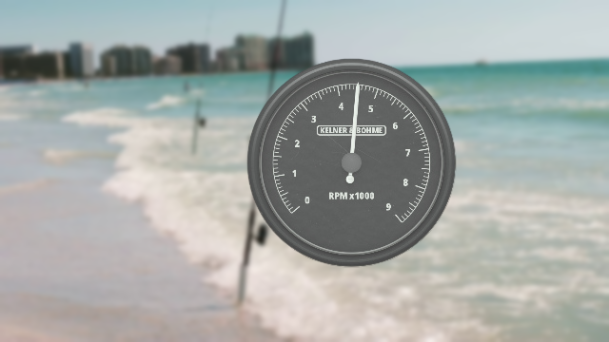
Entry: 4500,rpm
